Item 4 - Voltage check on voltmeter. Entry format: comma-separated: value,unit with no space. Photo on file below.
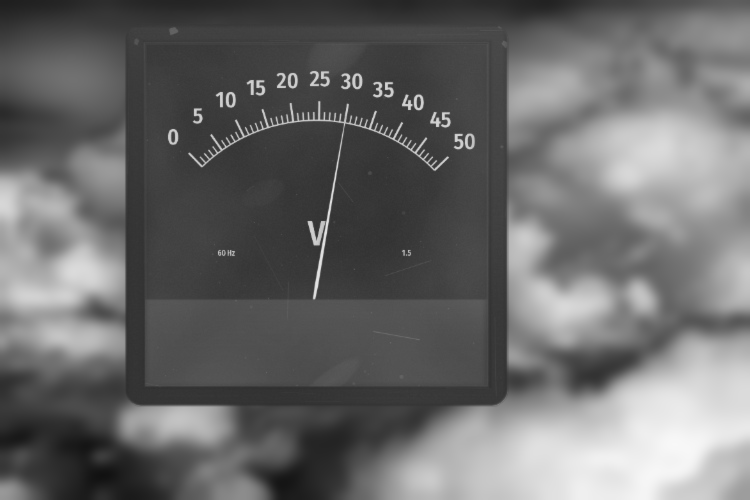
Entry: 30,V
